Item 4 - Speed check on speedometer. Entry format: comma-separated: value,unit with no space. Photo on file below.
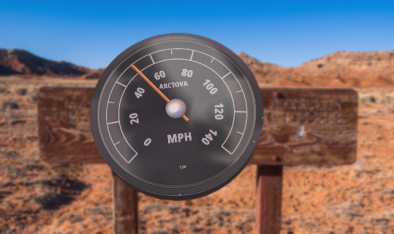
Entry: 50,mph
